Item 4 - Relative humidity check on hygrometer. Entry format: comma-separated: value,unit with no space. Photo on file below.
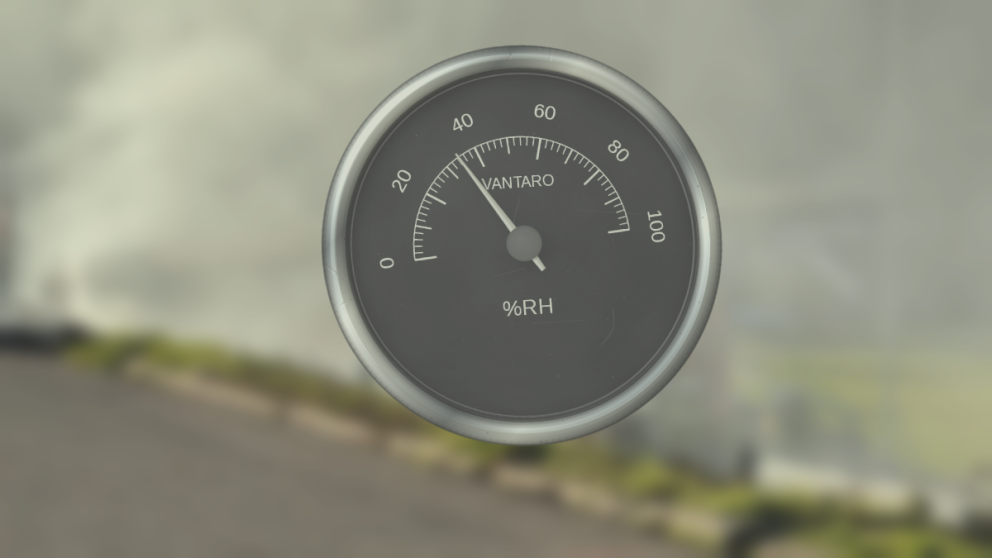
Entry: 34,%
